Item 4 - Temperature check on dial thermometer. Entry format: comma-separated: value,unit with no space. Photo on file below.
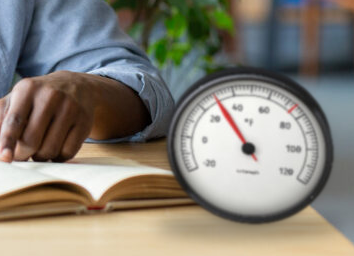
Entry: 30,°F
